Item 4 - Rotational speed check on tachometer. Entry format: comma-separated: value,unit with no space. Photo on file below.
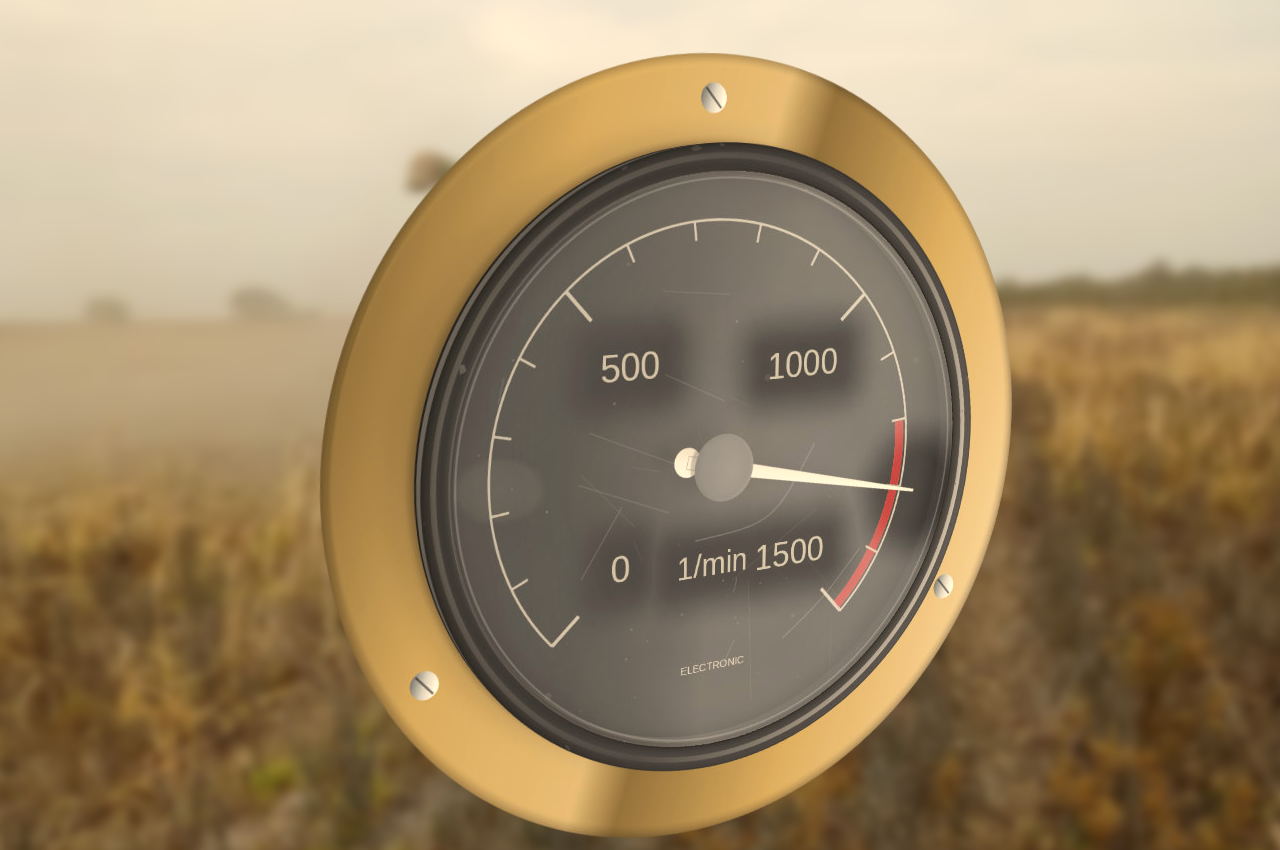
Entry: 1300,rpm
